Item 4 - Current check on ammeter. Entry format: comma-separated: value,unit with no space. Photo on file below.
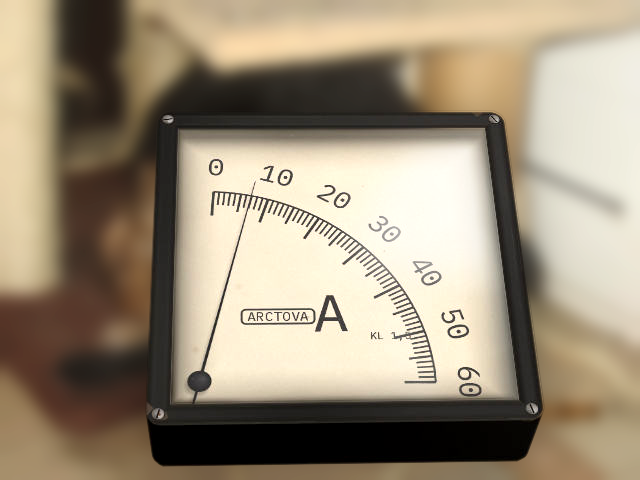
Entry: 7,A
